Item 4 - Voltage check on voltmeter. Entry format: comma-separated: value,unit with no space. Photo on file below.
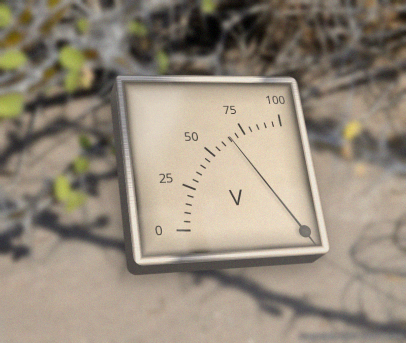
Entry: 65,V
